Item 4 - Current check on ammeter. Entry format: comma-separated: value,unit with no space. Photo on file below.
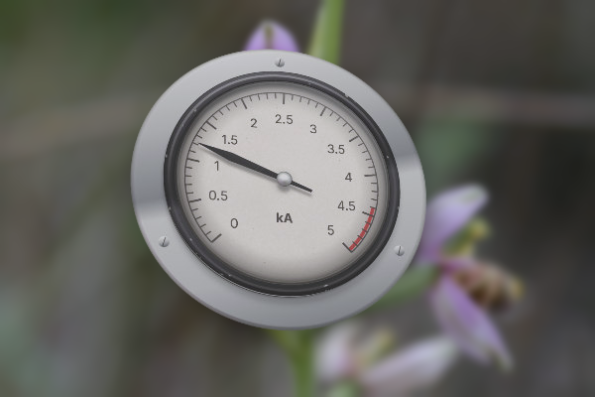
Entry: 1.2,kA
